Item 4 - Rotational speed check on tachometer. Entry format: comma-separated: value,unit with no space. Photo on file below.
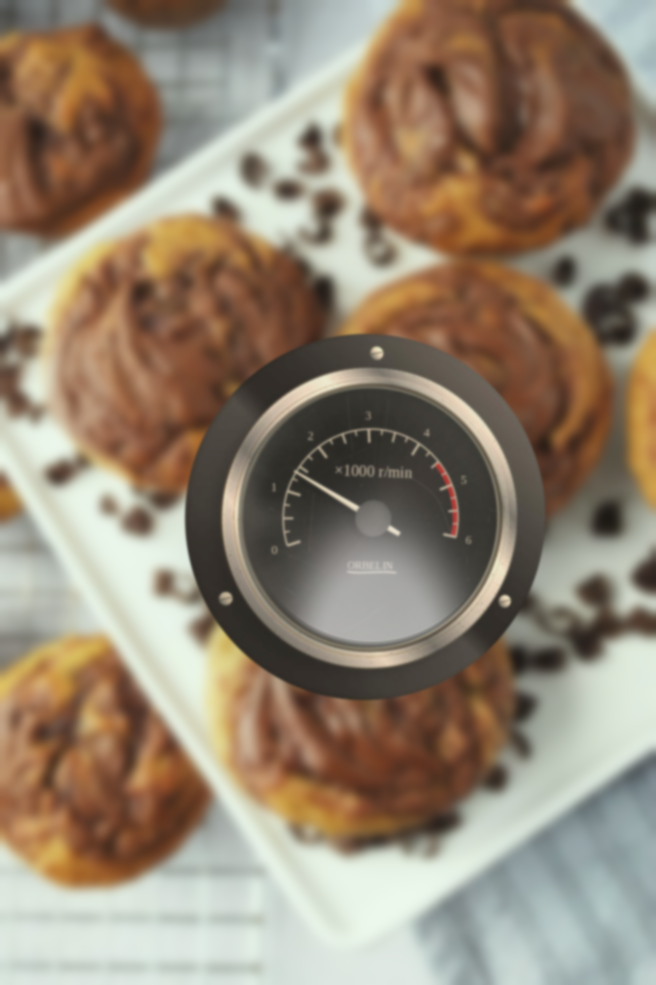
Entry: 1375,rpm
